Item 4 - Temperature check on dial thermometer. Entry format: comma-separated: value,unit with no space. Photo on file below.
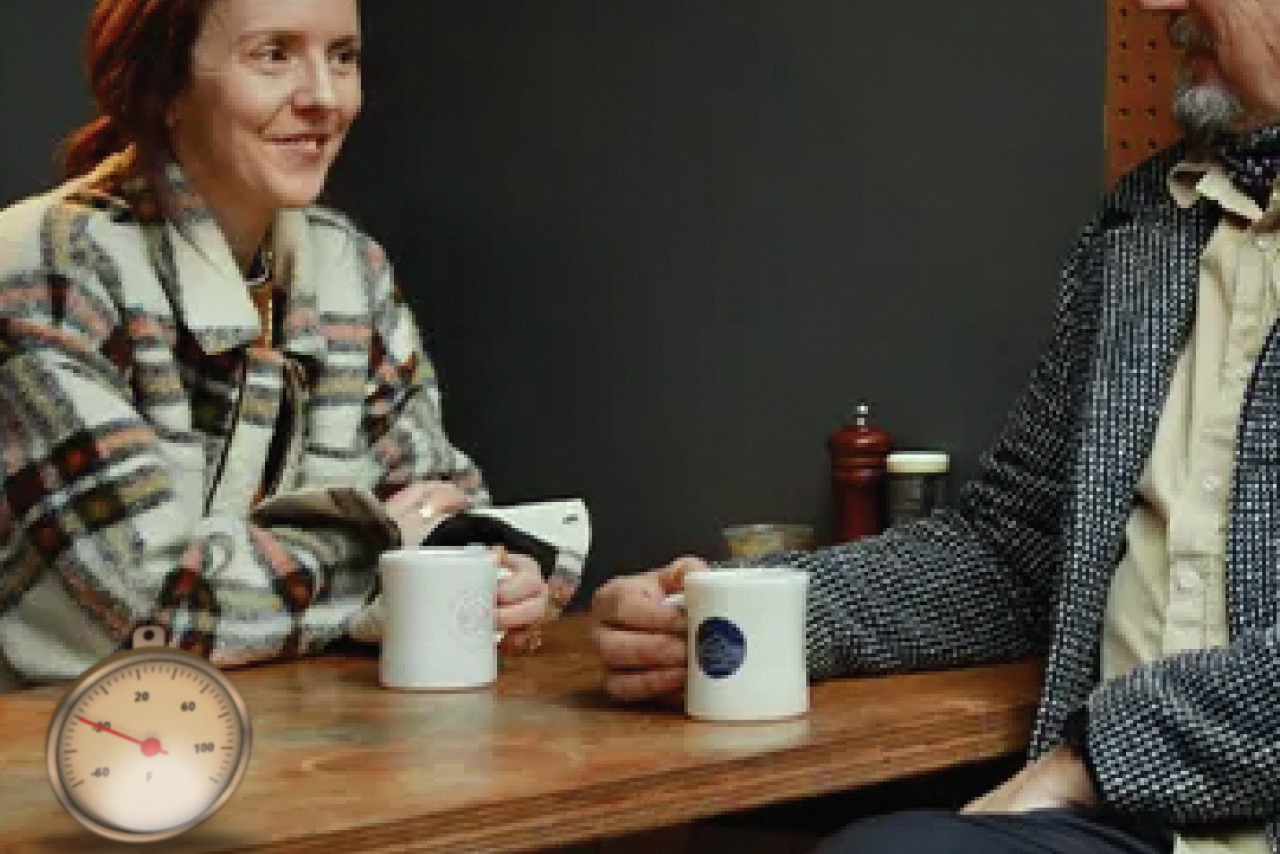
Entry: -20,°F
